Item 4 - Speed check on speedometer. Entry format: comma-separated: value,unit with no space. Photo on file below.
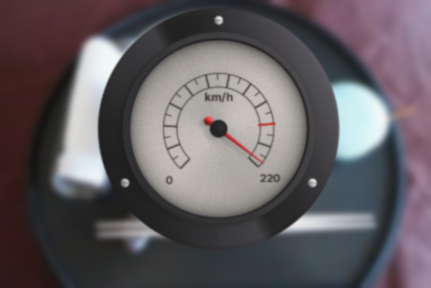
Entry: 215,km/h
